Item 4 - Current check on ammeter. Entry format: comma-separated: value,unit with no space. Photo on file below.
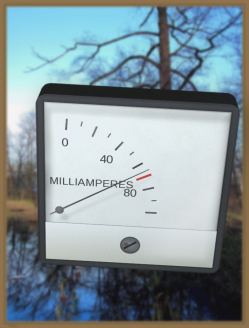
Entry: 65,mA
